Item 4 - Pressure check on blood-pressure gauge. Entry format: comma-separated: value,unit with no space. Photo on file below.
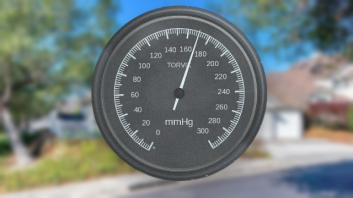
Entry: 170,mmHg
